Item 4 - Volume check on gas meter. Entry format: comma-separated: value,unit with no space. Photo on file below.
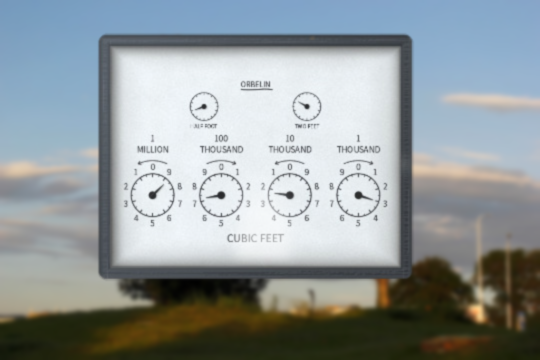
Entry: 872300,ft³
